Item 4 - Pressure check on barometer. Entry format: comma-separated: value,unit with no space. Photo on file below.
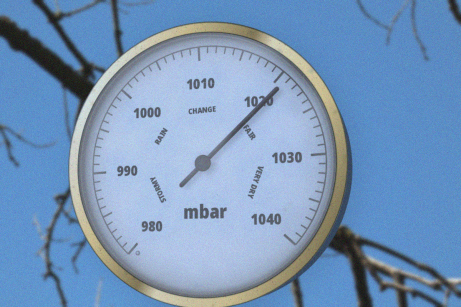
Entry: 1021,mbar
